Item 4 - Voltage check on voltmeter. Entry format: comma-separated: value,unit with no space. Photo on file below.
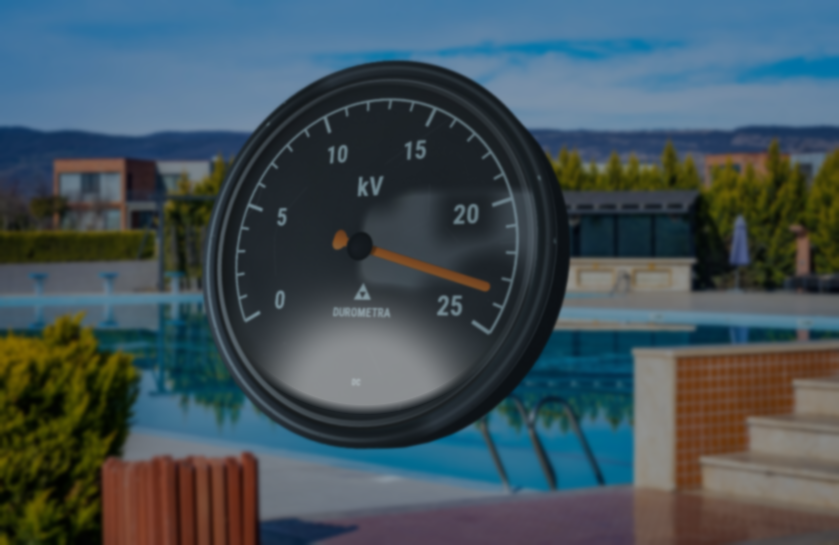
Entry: 23.5,kV
